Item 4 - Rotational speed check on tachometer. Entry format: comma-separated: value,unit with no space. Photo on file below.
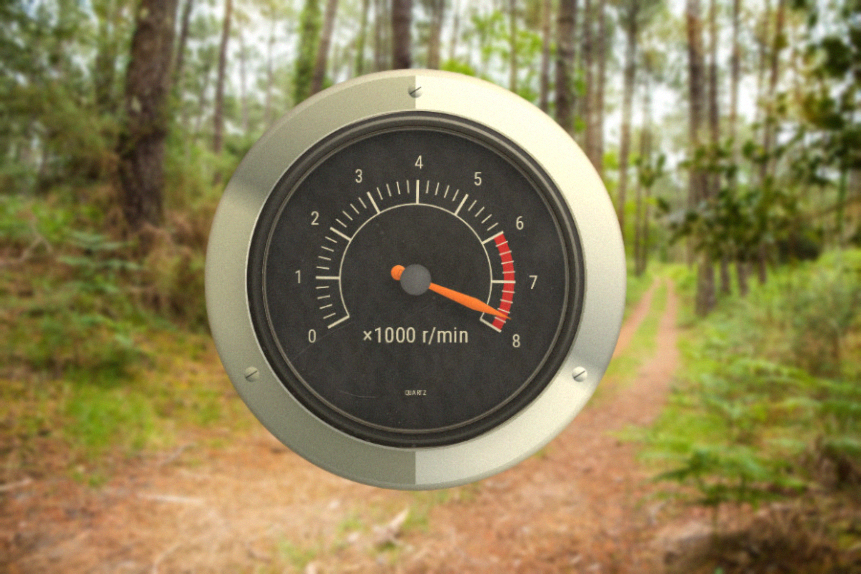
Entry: 7700,rpm
